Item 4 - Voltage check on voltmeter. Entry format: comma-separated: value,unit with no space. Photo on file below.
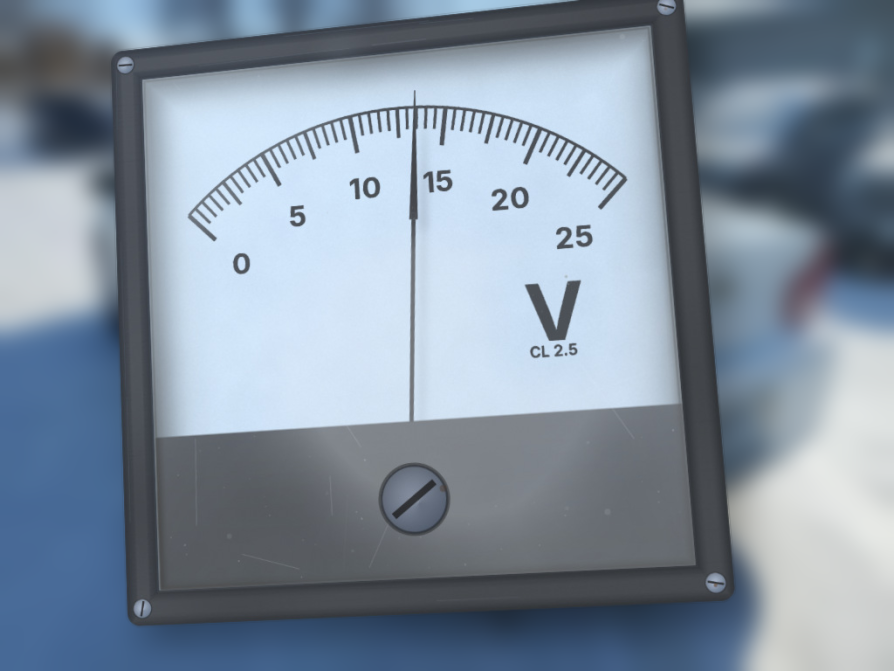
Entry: 13.5,V
